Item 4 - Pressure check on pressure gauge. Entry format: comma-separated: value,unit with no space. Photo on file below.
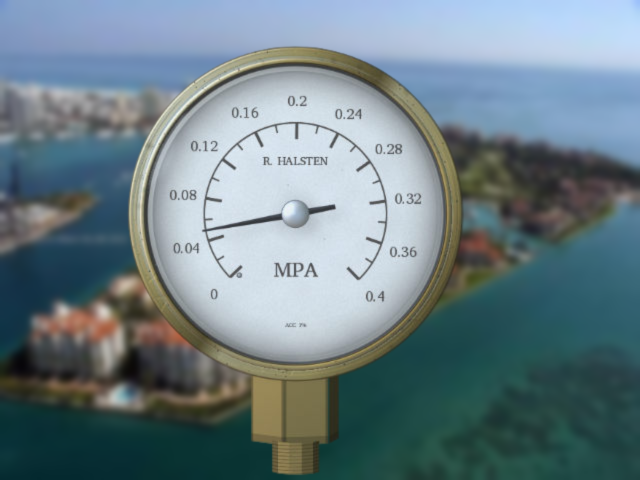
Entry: 0.05,MPa
